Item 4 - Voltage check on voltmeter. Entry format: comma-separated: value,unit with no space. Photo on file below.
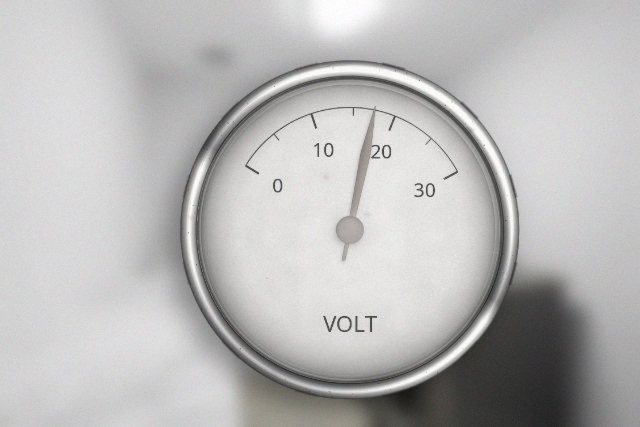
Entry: 17.5,V
